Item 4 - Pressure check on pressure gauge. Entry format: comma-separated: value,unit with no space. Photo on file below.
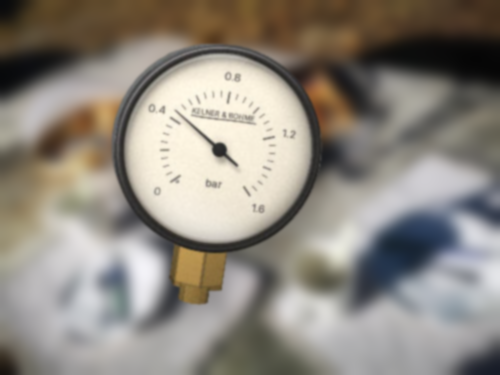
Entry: 0.45,bar
